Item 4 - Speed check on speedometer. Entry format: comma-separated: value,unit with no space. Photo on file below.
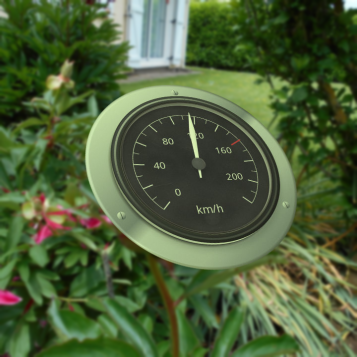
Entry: 115,km/h
